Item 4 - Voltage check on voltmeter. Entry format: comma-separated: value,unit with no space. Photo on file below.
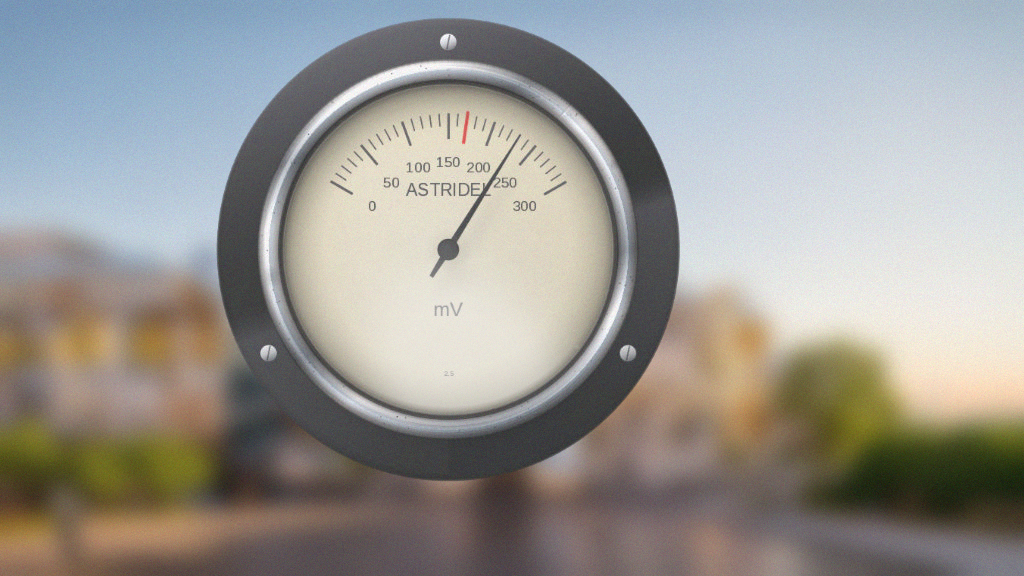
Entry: 230,mV
